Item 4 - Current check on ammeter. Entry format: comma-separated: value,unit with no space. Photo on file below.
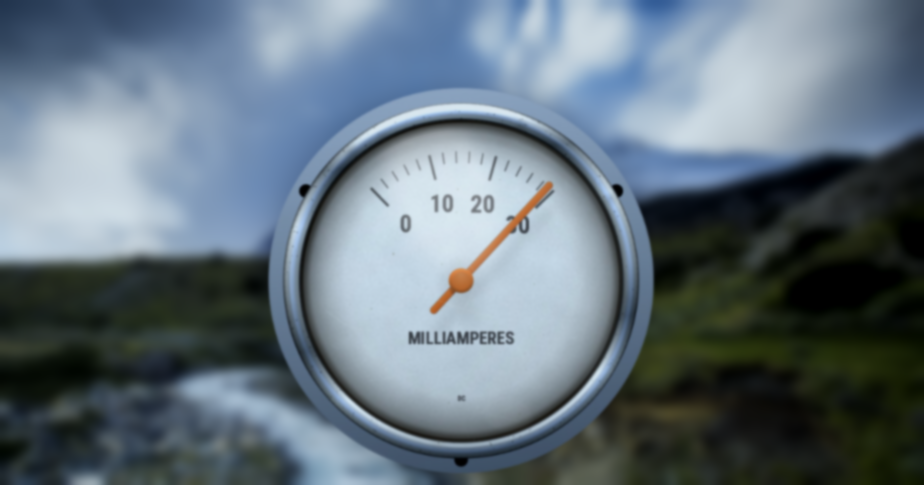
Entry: 29,mA
